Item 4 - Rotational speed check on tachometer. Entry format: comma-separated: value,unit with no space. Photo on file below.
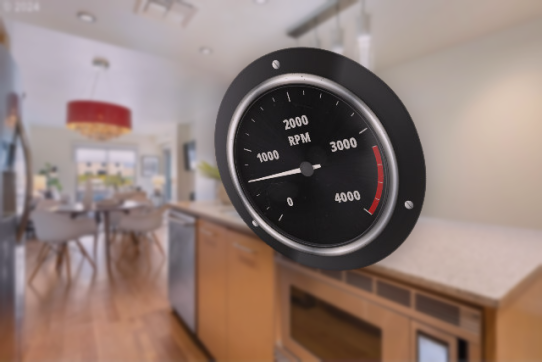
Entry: 600,rpm
